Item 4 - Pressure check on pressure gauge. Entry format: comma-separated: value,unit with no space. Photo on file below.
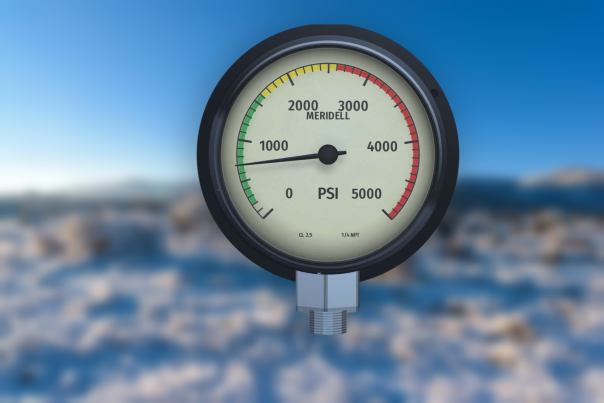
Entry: 700,psi
